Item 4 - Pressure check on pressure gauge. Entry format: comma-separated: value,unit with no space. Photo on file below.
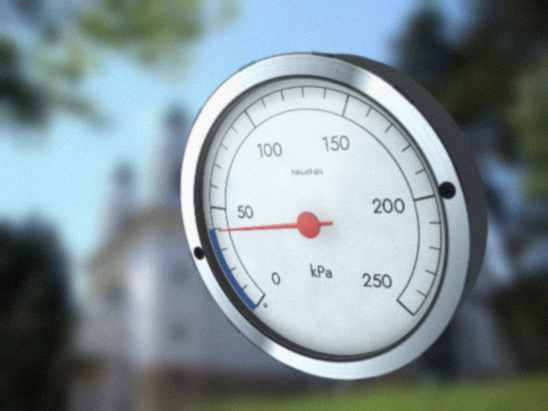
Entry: 40,kPa
